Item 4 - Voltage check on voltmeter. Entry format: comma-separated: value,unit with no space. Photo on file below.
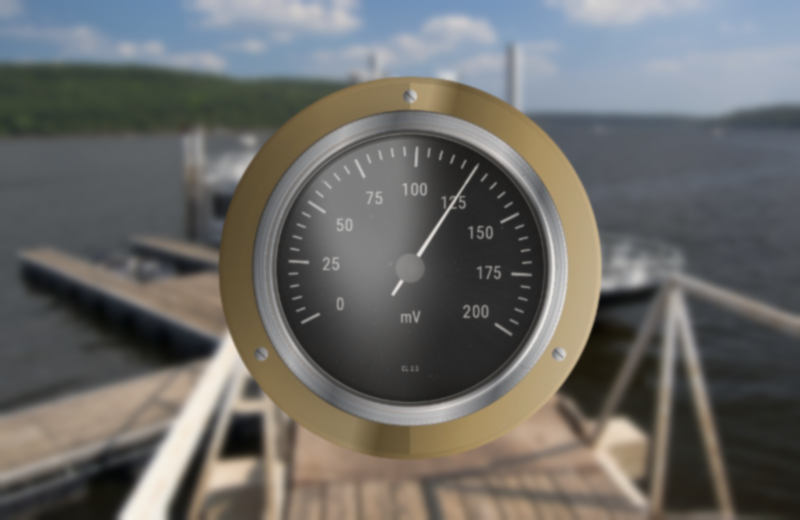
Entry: 125,mV
